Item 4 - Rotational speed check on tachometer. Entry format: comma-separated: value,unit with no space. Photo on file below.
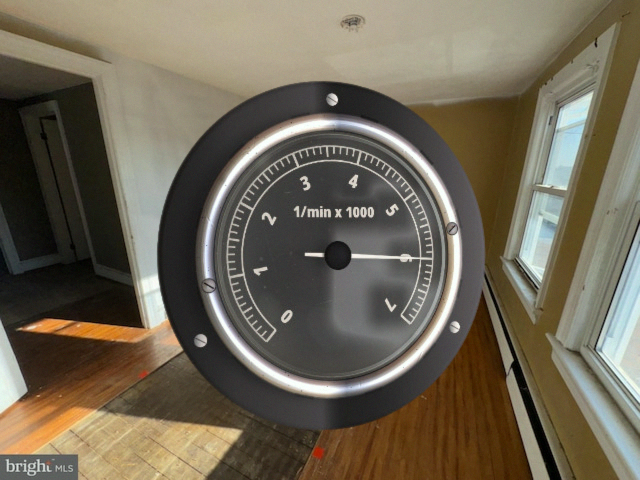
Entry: 6000,rpm
